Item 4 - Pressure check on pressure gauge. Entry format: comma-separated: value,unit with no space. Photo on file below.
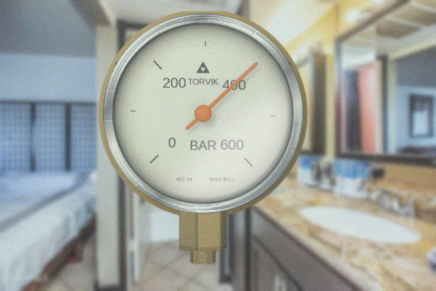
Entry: 400,bar
